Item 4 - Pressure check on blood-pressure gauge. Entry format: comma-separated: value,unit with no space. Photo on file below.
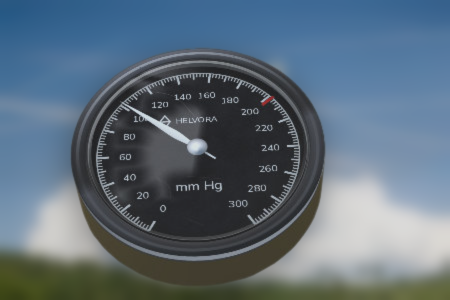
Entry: 100,mmHg
